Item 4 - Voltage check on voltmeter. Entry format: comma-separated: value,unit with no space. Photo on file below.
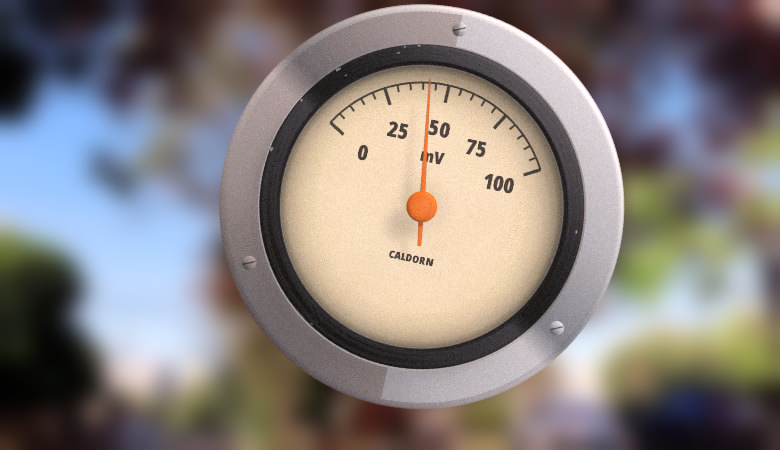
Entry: 42.5,mV
